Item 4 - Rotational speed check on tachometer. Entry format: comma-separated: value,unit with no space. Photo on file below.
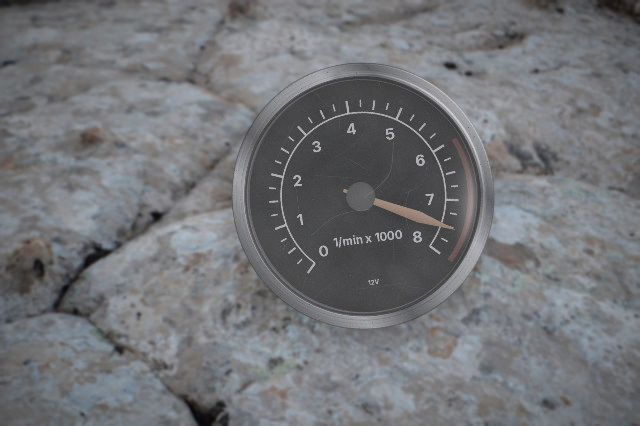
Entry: 7500,rpm
